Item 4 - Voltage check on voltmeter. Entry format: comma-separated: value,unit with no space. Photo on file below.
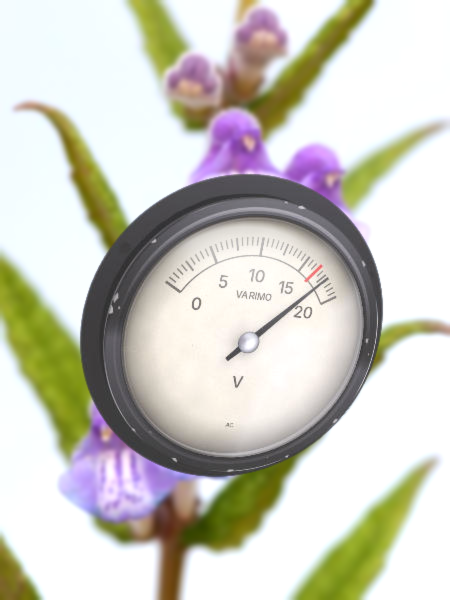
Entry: 17.5,V
